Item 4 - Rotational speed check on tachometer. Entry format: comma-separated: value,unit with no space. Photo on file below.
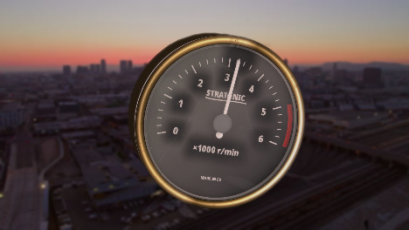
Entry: 3200,rpm
